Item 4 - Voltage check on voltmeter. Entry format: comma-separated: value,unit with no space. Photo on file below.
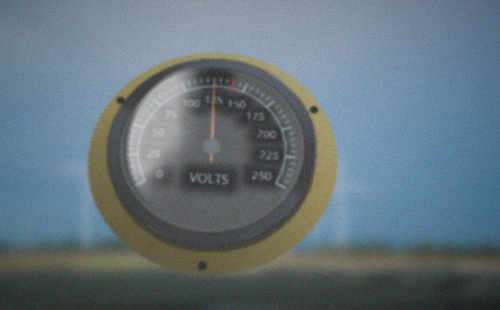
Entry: 125,V
